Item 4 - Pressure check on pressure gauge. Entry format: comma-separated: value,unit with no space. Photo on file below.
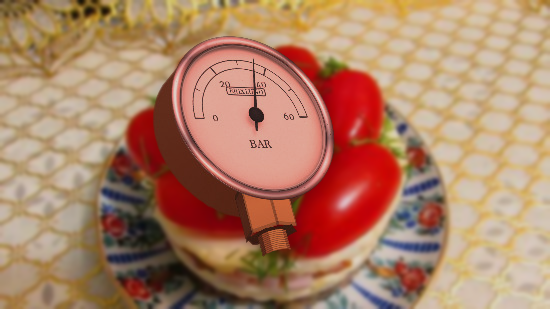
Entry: 35,bar
